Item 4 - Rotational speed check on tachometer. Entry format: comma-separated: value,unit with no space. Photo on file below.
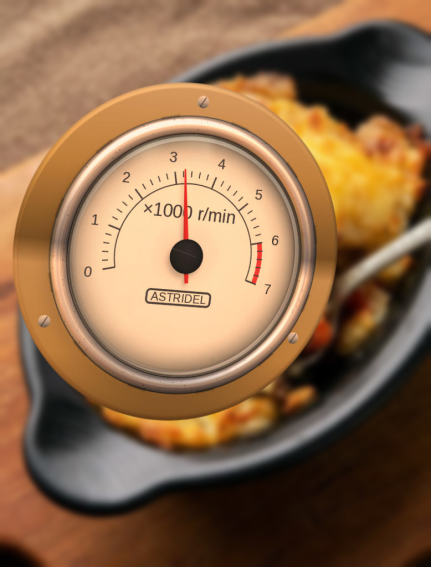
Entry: 3200,rpm
